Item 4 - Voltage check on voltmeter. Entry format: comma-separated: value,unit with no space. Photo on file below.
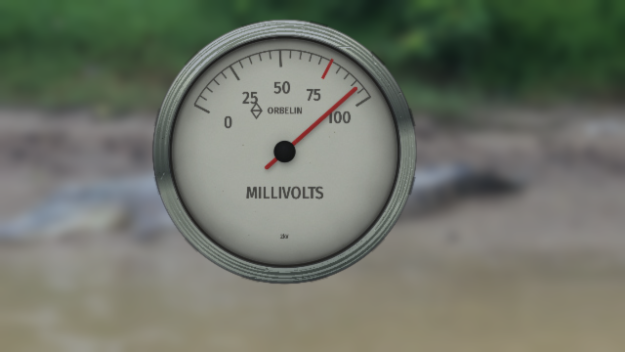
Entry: 92.5,mV
